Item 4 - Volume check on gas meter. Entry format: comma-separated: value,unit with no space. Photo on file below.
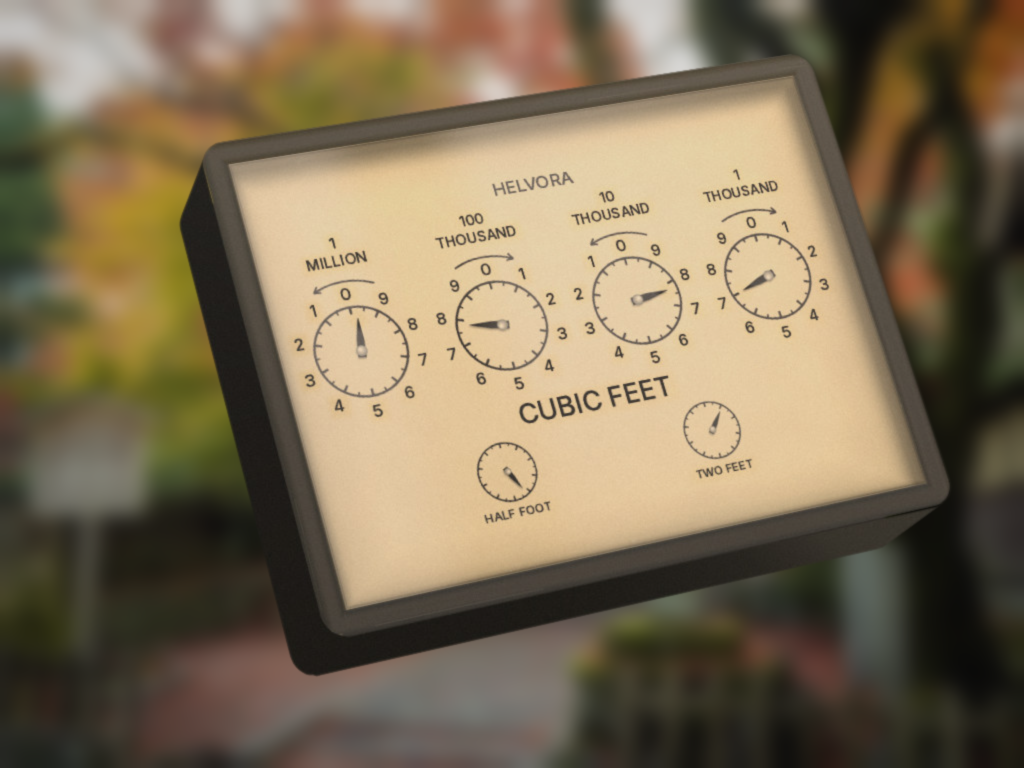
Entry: 977700,ft³
